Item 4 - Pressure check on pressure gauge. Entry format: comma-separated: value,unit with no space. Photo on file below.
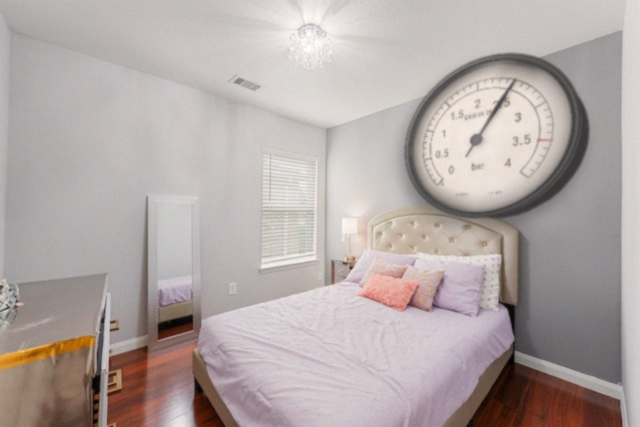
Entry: 2.5,bar
